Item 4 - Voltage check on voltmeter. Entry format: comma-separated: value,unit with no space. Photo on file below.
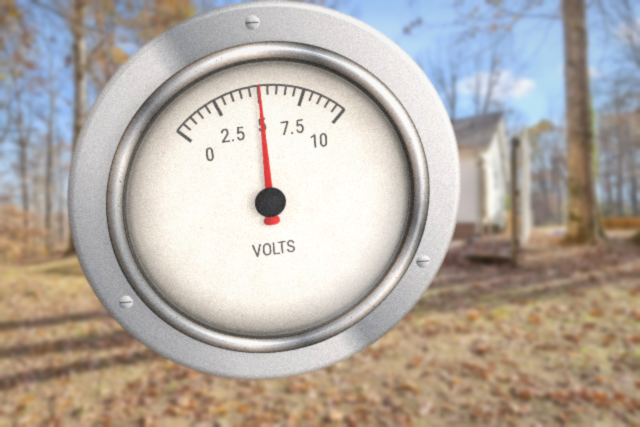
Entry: 5,V
